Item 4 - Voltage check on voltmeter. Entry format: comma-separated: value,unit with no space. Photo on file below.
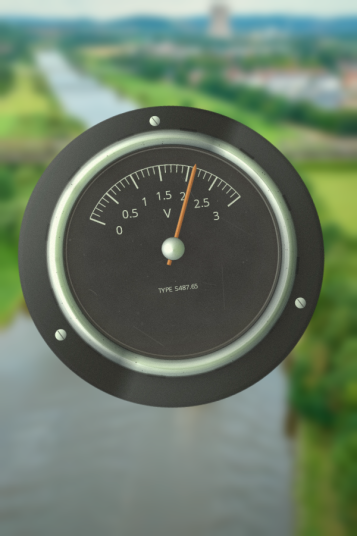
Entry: 2.1,V
